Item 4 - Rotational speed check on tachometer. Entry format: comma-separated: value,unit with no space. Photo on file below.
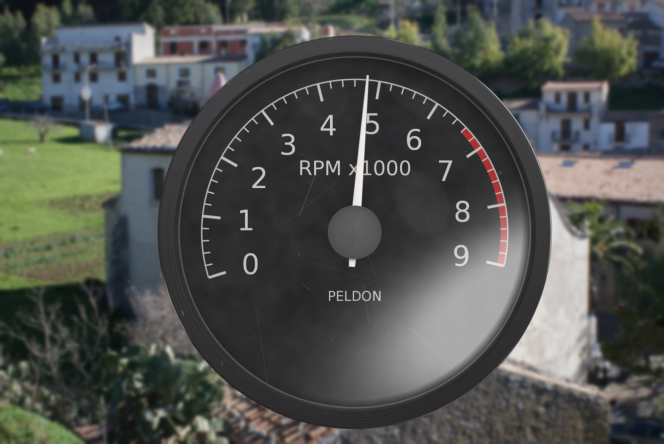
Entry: 4800,rpm
